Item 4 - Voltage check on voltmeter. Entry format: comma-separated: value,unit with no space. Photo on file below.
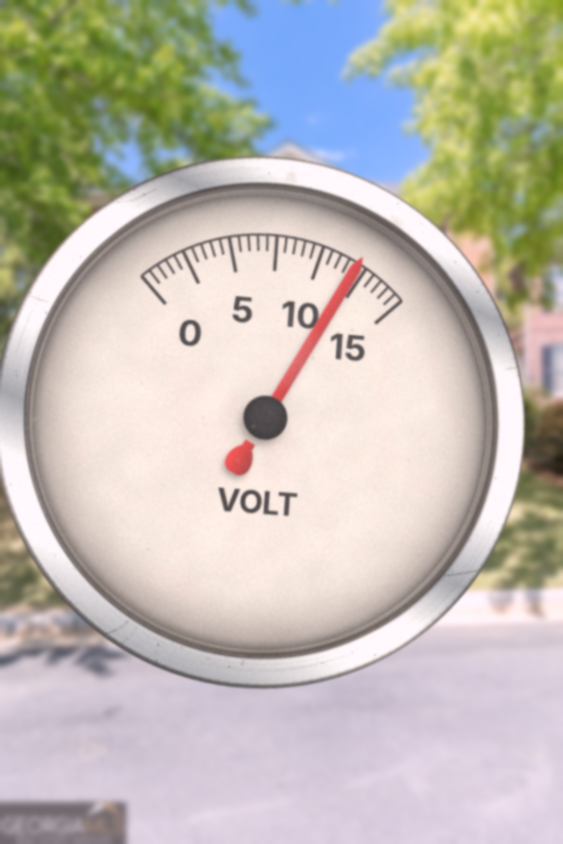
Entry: 12,V
